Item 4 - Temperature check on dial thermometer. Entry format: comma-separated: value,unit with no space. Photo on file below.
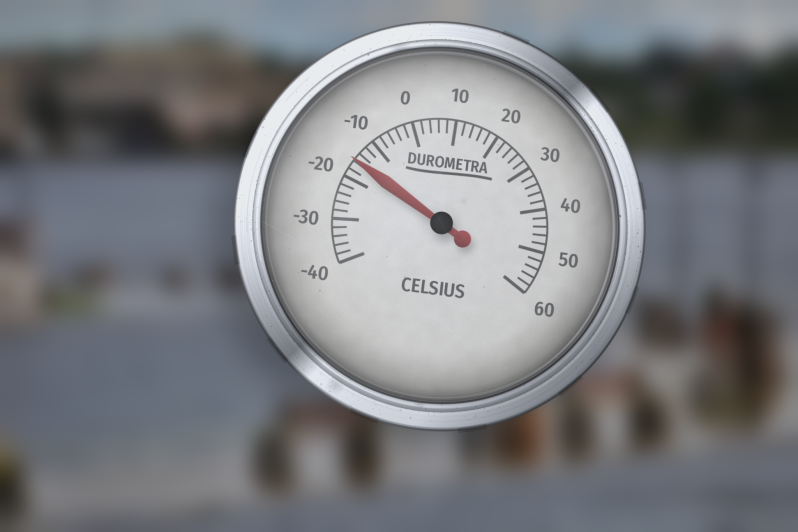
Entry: -16,°C
